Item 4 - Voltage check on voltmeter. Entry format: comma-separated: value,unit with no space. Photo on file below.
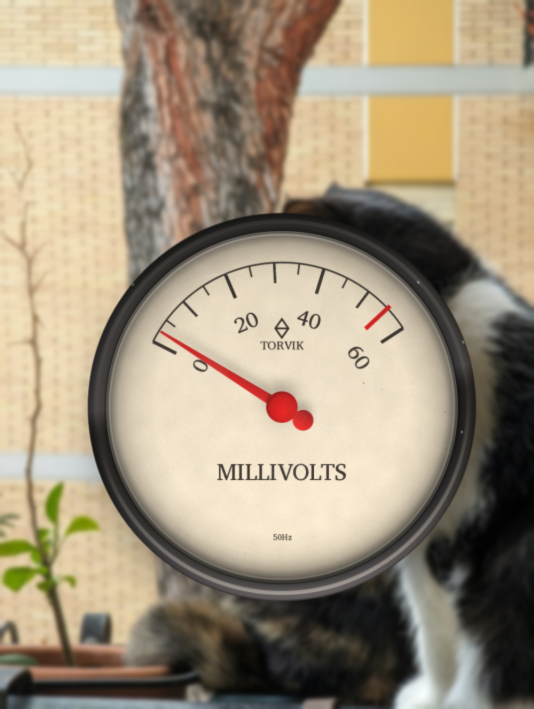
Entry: 2.5,mV
